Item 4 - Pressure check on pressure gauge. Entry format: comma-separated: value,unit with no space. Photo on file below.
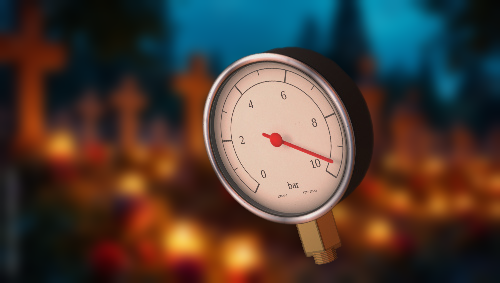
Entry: 9.5,bar
